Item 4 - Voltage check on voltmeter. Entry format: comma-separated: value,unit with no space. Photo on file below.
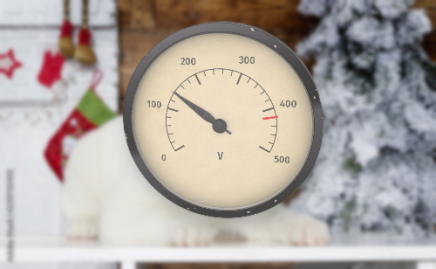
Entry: 140,V
